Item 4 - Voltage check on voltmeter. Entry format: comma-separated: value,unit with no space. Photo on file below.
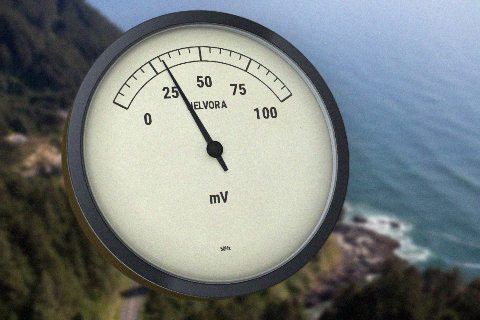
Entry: 30,mV
